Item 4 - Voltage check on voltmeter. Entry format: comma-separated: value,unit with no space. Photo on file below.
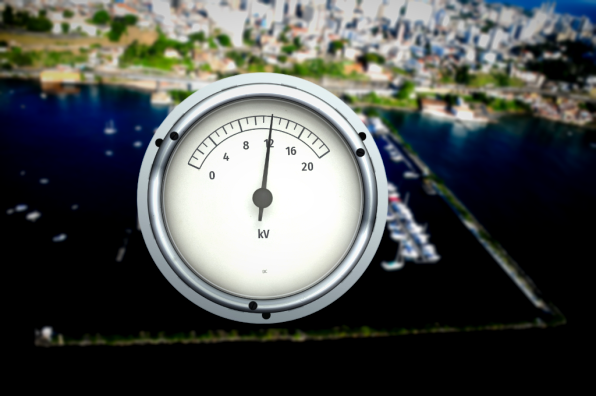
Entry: 12,kV
